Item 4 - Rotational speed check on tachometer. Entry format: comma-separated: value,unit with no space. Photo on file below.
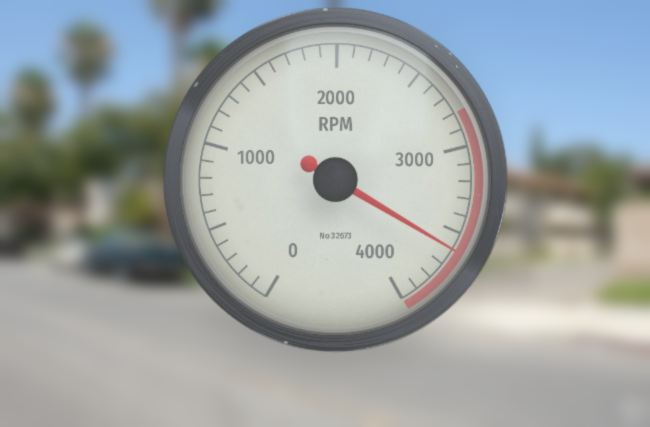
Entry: 3600,rpm
